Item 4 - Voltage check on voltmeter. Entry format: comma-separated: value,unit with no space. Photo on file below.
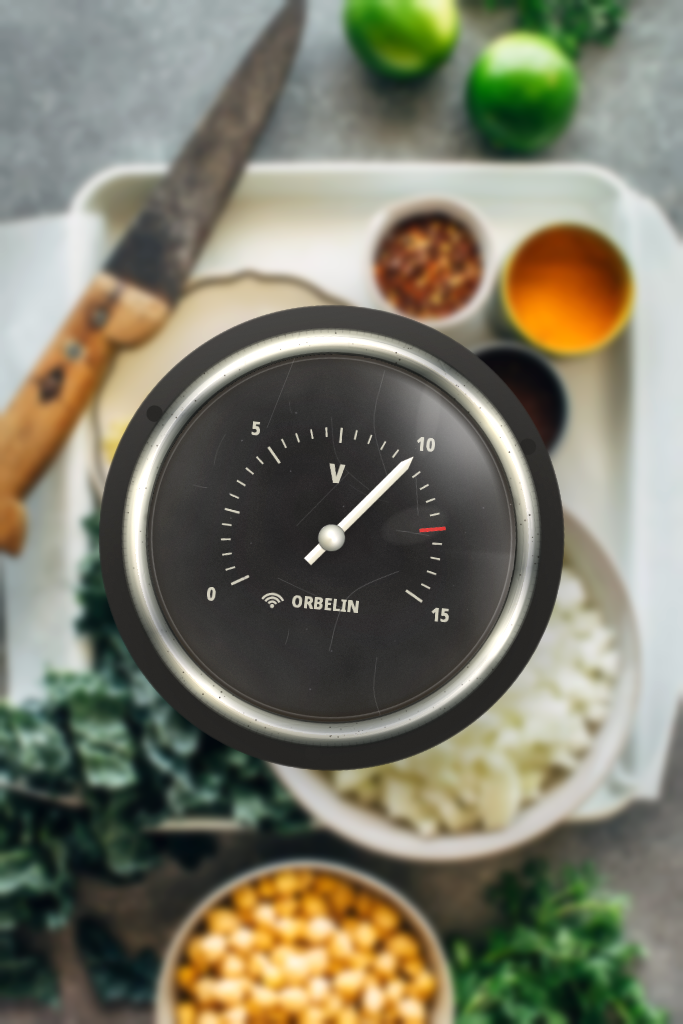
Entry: 10,V
